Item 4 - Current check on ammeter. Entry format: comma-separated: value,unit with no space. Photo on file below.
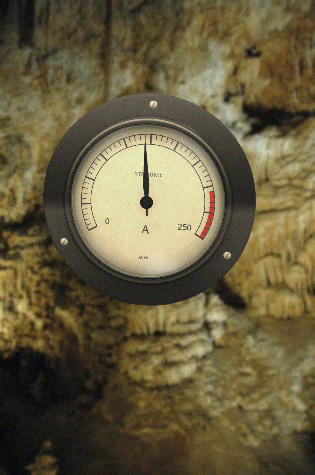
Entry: 120,A
